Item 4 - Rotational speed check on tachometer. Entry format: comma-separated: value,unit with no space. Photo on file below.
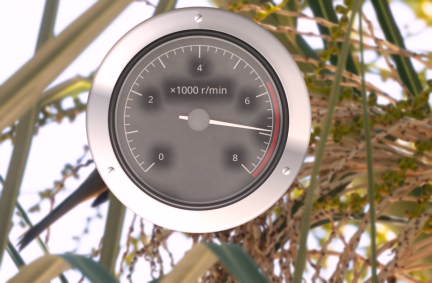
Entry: 6900,rpm
